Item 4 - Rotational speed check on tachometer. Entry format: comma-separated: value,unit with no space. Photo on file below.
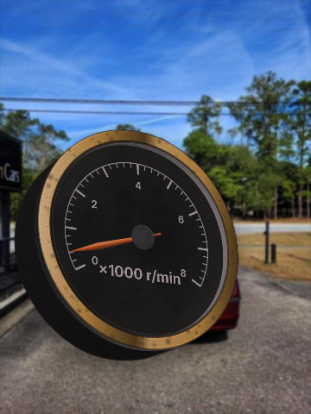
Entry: 400,rpm
